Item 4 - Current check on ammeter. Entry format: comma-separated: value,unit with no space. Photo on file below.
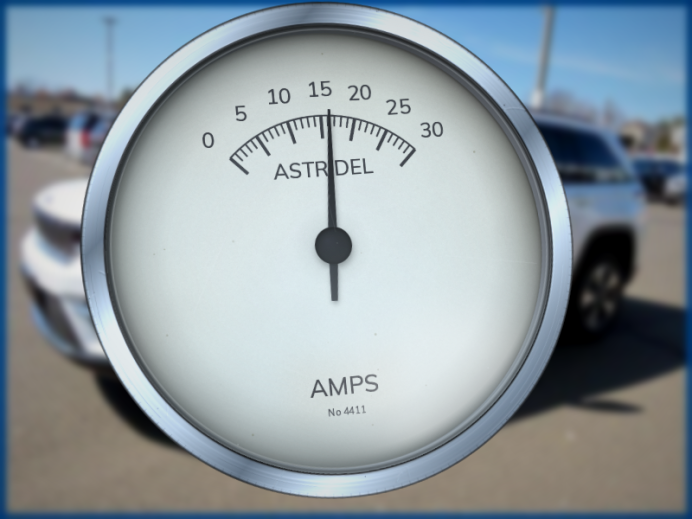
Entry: 16,A
